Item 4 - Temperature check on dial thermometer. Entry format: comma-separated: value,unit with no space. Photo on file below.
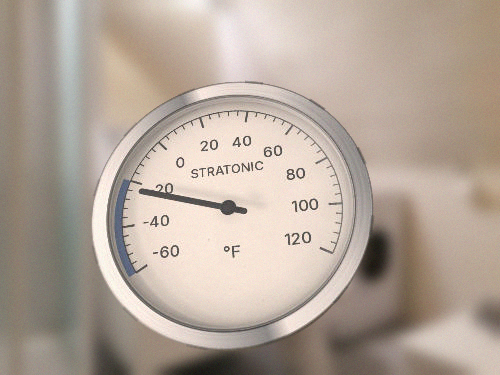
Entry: -24,°F
